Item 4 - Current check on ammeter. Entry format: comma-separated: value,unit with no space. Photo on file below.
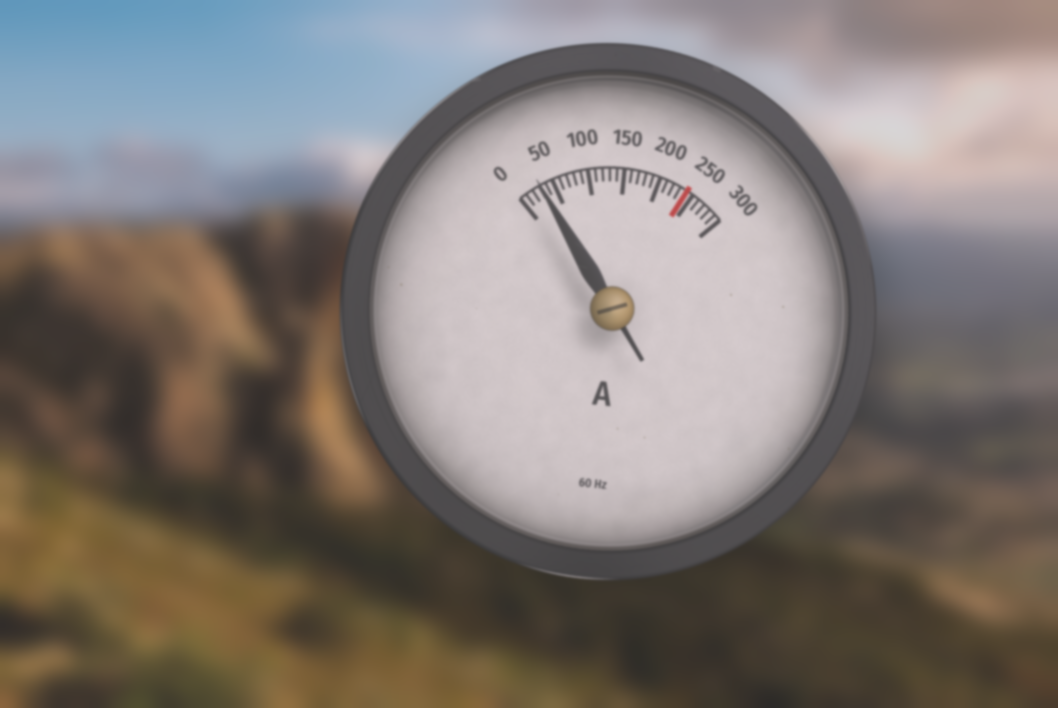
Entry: 30,A
